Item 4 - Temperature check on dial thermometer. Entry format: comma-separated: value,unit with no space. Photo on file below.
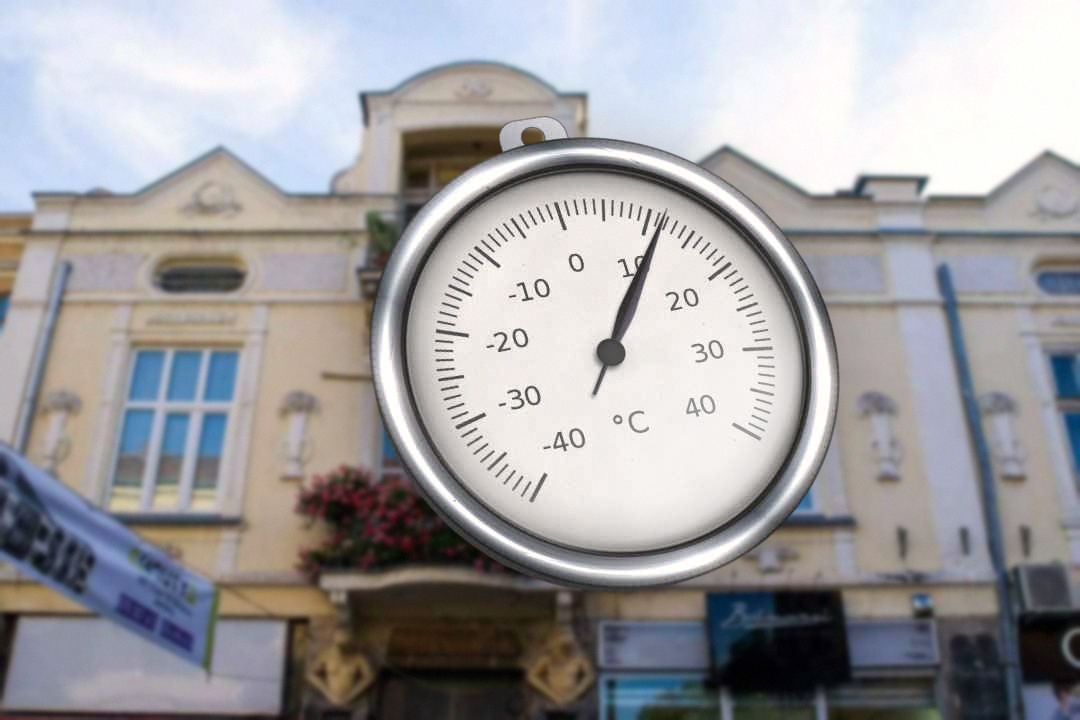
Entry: 11.5,°C
